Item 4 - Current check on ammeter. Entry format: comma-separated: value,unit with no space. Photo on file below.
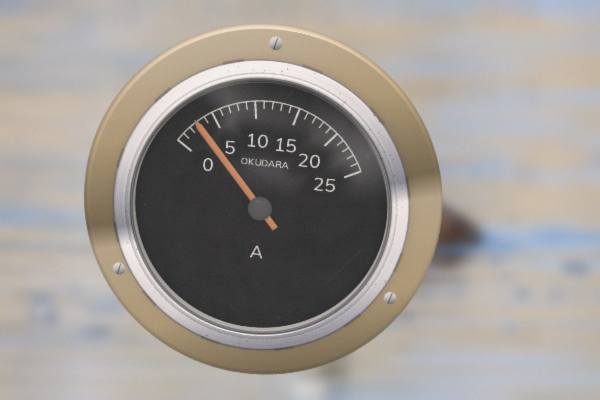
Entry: 3,A
